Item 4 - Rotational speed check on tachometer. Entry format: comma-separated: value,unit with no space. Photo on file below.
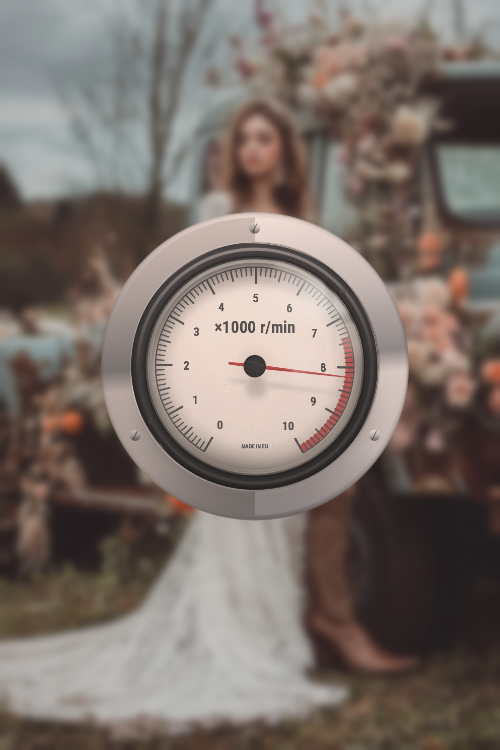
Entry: 8200,rpm
